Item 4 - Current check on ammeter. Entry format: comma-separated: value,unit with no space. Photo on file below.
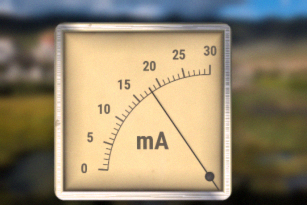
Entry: 18,mA
